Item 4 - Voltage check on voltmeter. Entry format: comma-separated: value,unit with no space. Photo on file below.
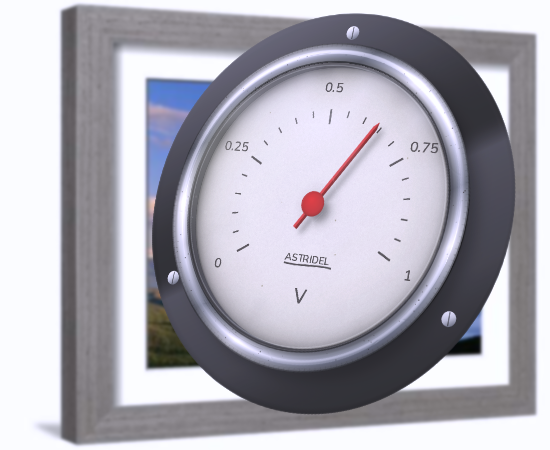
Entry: 0.65,V
